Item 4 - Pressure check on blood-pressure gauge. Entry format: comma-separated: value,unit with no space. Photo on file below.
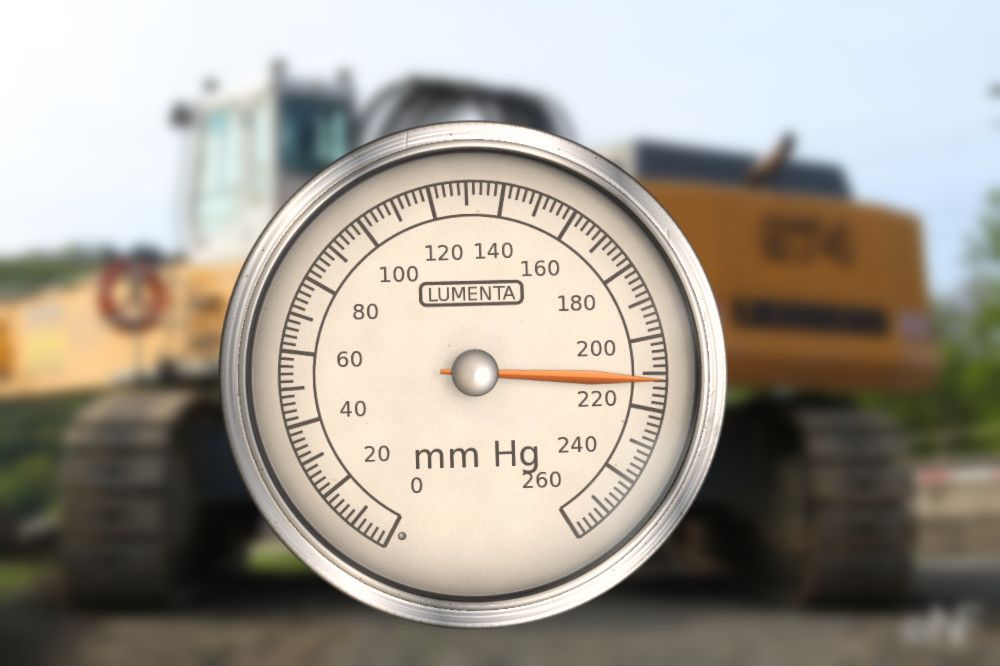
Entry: 212,mmHg
